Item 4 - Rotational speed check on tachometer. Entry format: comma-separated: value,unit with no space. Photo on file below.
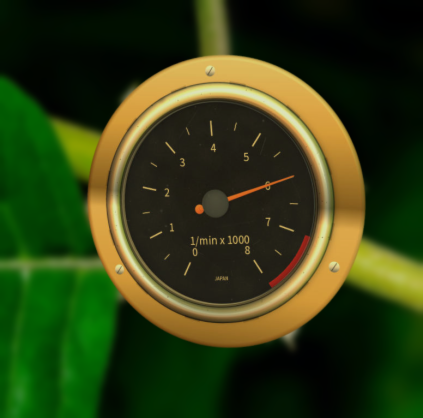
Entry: 6000,rpm
